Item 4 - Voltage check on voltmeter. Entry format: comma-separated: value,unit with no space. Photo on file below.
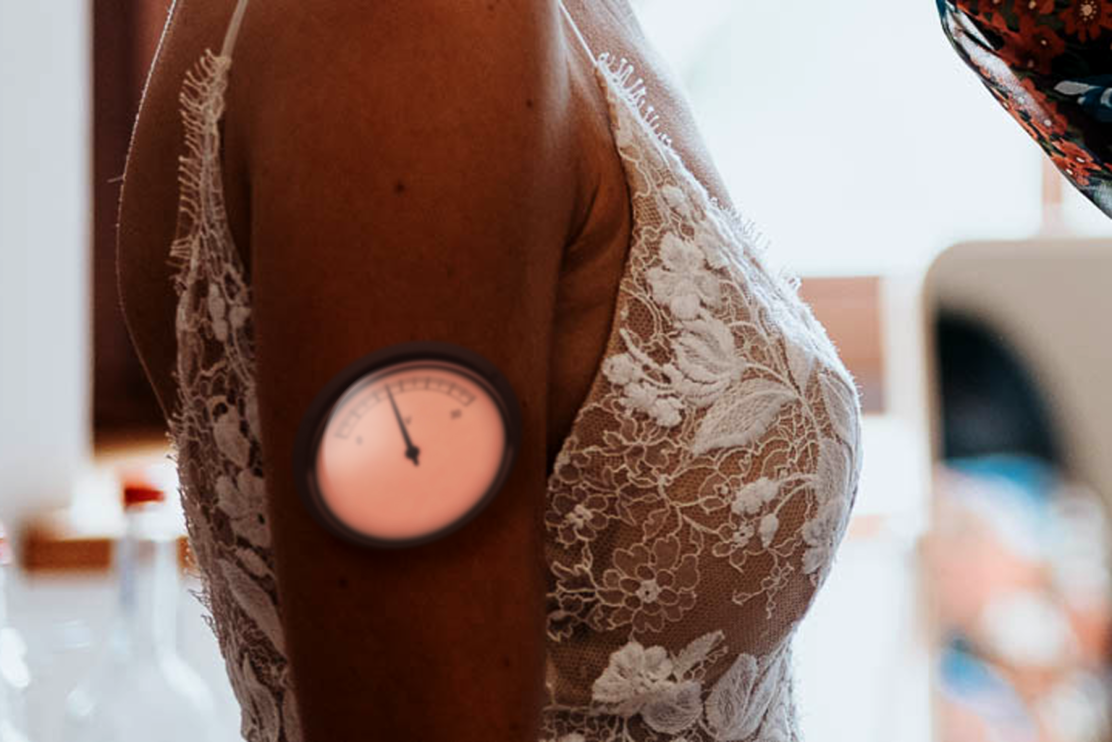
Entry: 12.5,V
